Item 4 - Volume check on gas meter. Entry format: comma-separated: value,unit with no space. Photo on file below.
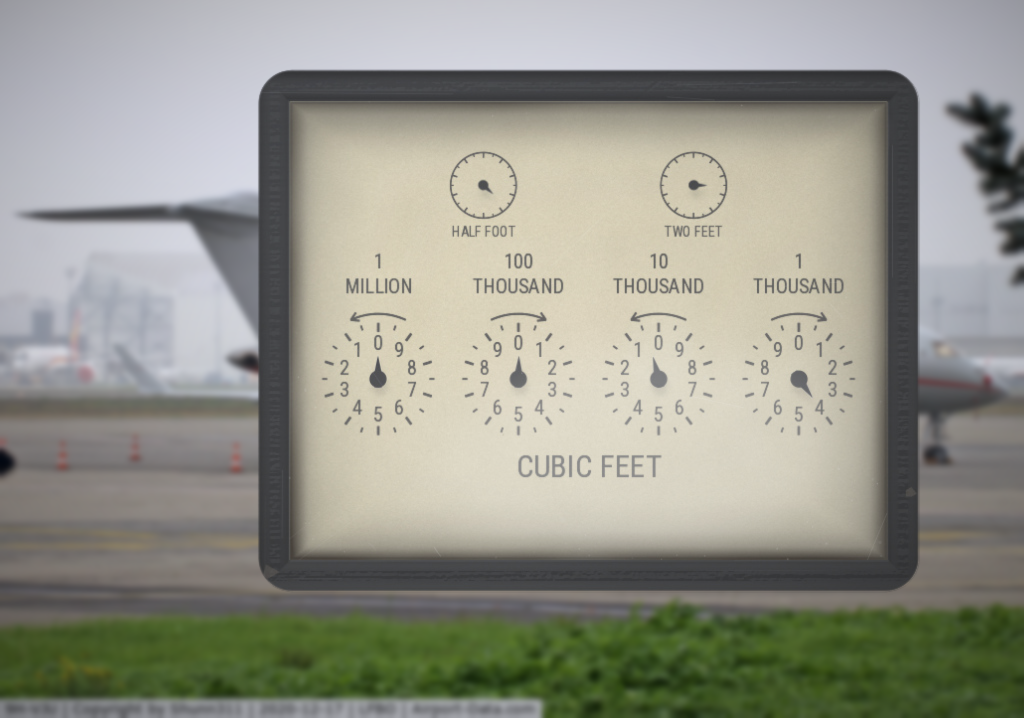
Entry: 400,ft³
